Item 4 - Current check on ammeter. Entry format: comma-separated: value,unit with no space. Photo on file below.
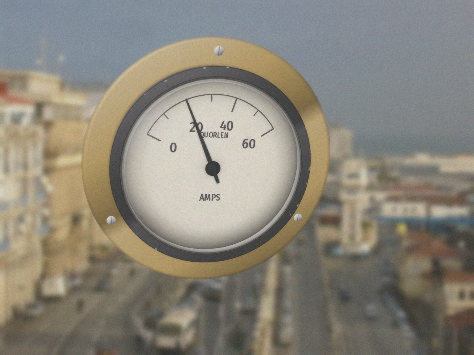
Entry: 20,A
